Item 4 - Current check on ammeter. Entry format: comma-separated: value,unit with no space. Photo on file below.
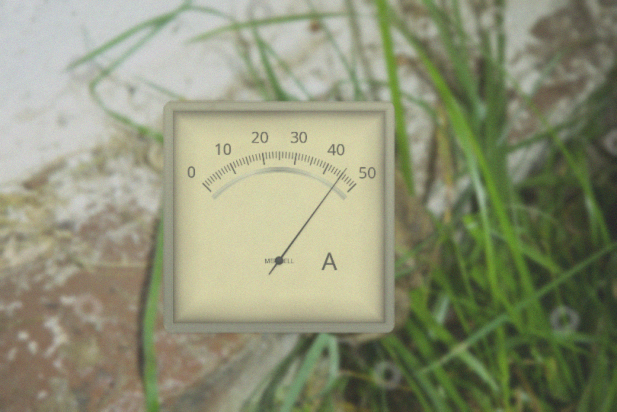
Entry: 45,A
